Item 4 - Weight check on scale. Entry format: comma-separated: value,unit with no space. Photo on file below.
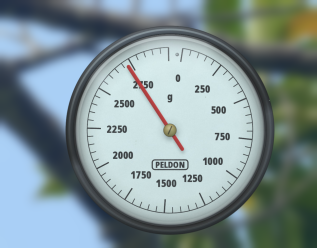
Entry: 2725,g
